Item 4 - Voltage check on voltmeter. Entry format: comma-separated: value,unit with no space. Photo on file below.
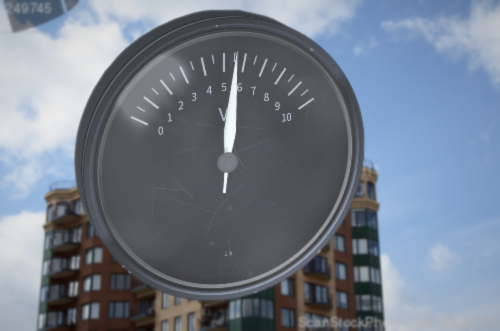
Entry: 5.5,V
